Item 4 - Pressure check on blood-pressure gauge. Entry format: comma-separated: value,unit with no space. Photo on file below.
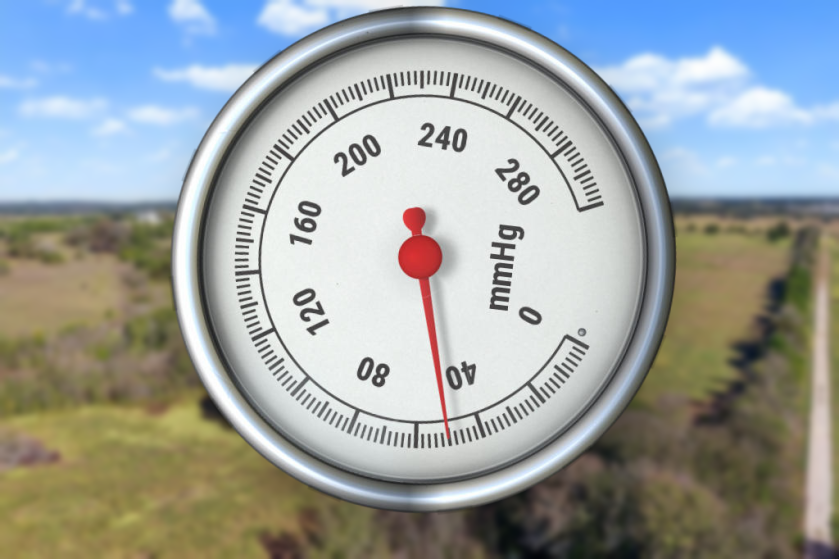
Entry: 50,mmHg
